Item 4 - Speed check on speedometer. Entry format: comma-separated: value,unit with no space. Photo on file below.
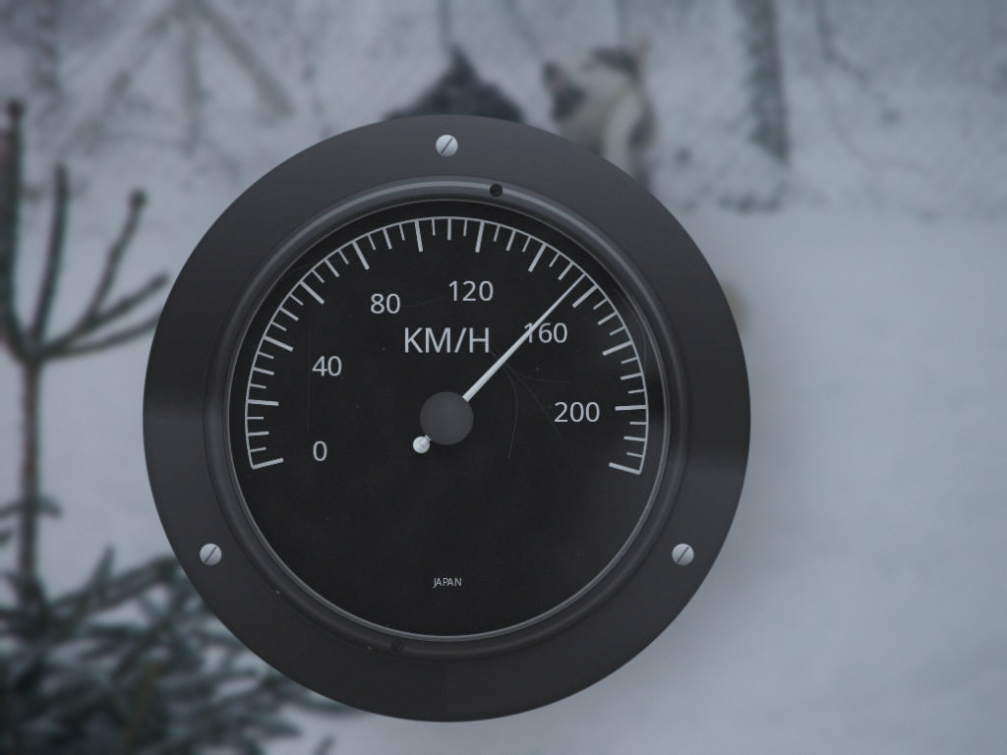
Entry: 155,km/h
